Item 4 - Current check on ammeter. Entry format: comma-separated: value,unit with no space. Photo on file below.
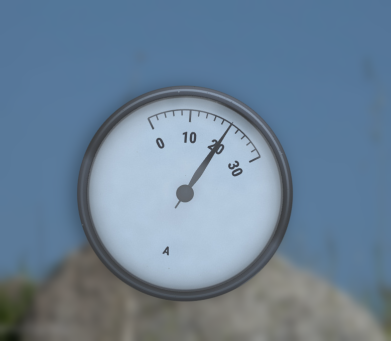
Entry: 20,A
